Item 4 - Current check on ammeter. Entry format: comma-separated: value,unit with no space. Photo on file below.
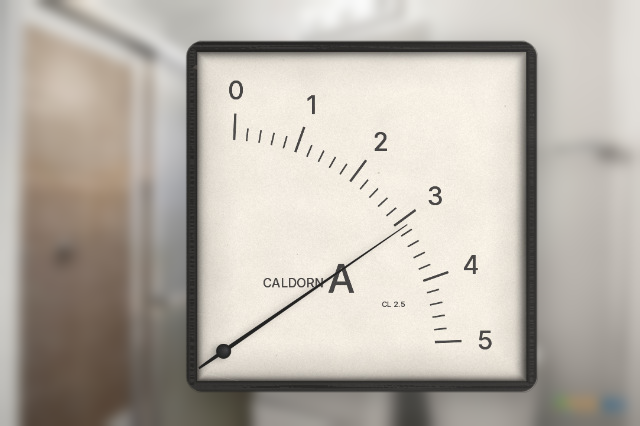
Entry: 3.1,A
